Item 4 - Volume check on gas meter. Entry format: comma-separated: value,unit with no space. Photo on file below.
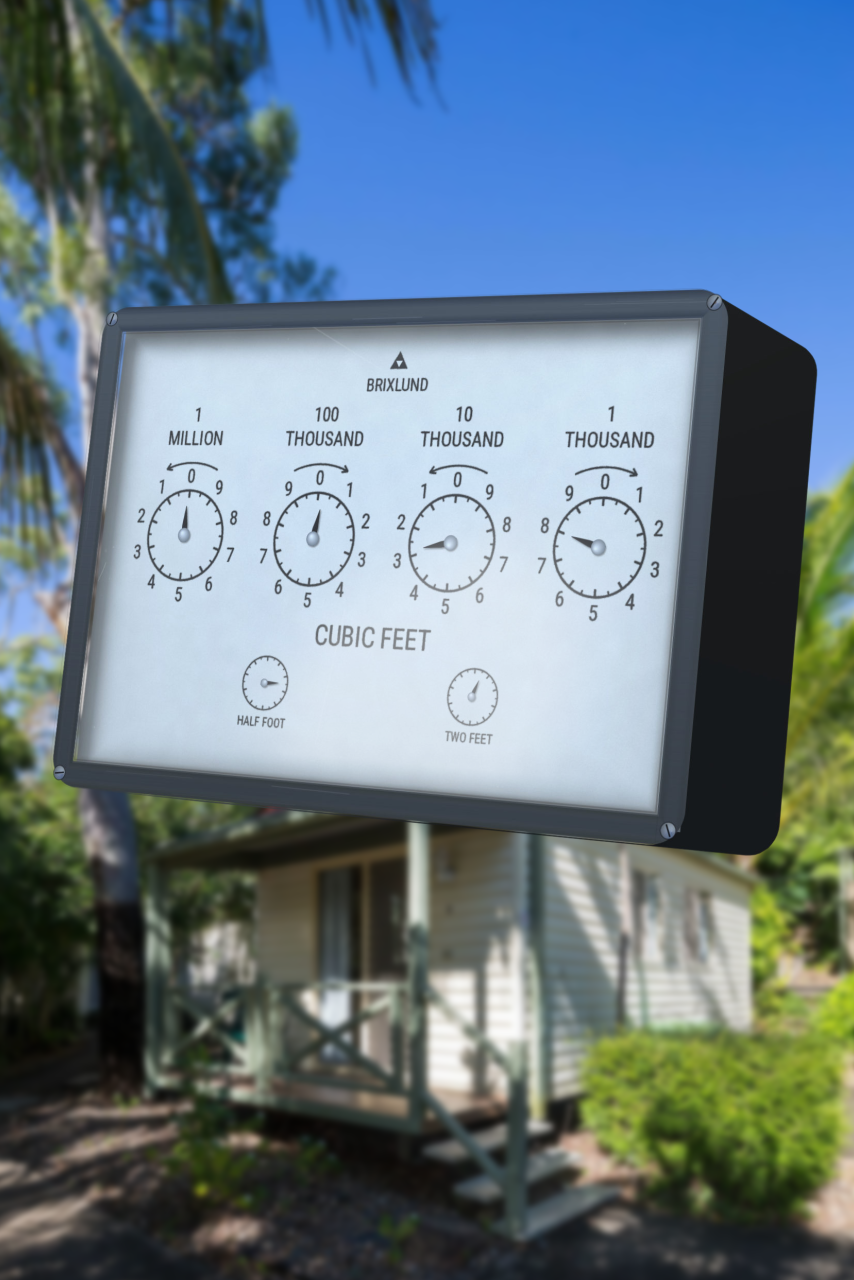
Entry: 2800,ft³
